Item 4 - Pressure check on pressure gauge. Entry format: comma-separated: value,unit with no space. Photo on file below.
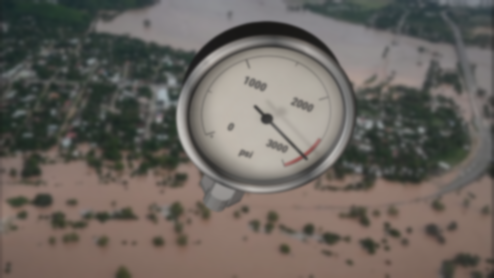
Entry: 2750,psi
